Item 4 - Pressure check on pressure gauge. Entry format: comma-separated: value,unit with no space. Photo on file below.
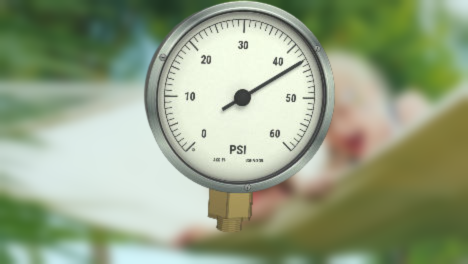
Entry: 43,psi
